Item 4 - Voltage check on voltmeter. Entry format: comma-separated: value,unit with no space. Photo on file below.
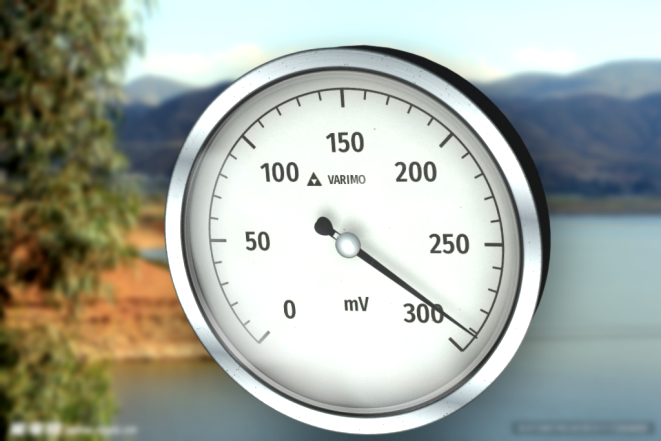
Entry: 290,mV
